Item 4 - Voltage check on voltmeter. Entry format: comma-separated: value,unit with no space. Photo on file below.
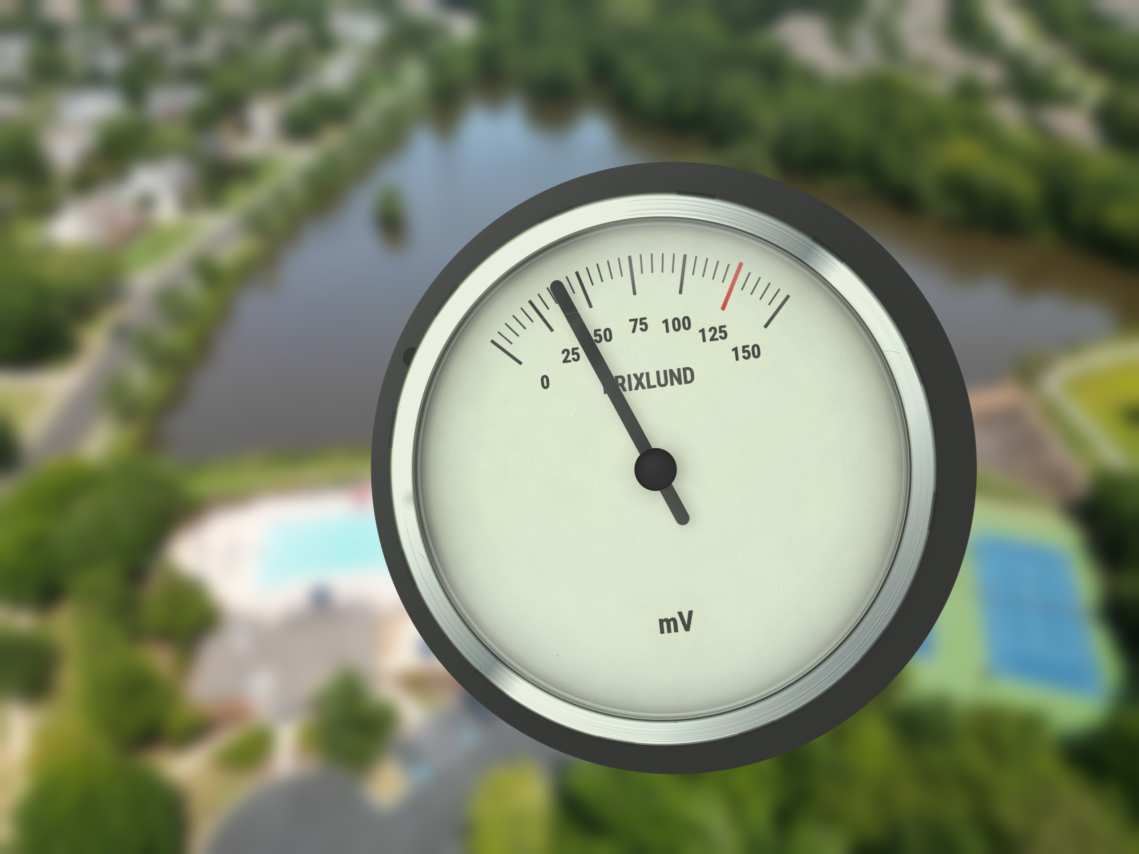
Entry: 40,mV
